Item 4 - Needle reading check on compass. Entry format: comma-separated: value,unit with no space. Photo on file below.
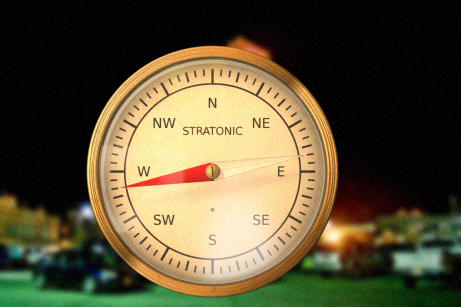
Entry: 260,°
